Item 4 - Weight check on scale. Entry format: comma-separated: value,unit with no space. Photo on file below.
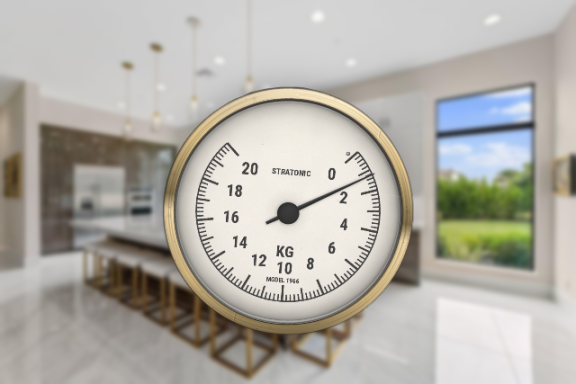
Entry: 1.2,kg
